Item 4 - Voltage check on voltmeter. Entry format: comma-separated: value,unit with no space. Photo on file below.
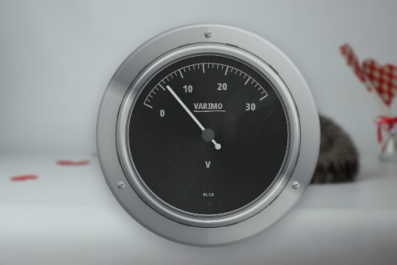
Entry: 6,V
